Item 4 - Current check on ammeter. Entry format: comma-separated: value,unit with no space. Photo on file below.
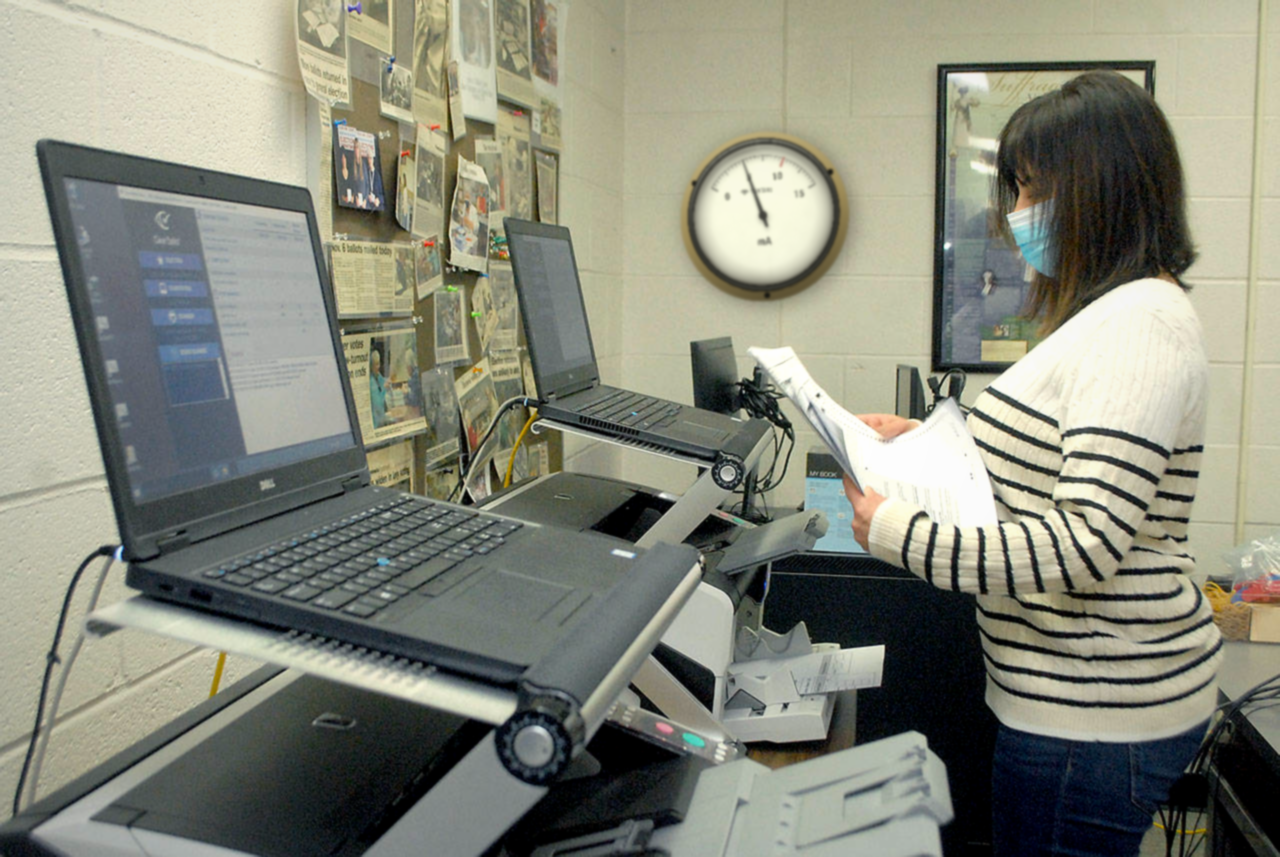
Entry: 5,mA
